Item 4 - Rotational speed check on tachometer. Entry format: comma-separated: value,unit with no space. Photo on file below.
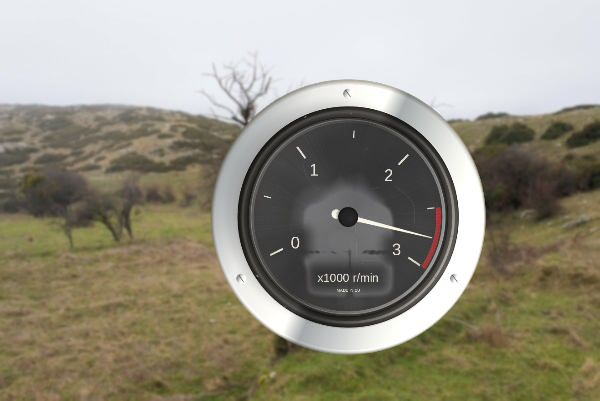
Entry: 2750,rpm
